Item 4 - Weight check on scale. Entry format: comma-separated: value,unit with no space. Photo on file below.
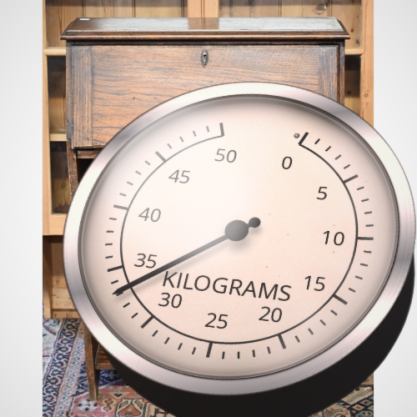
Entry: 33,kg
